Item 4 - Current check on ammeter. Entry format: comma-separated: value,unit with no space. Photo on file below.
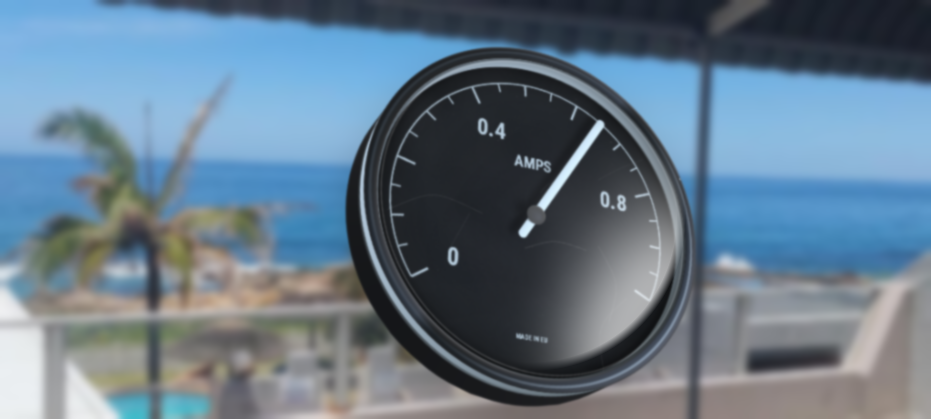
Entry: 0.65,A
